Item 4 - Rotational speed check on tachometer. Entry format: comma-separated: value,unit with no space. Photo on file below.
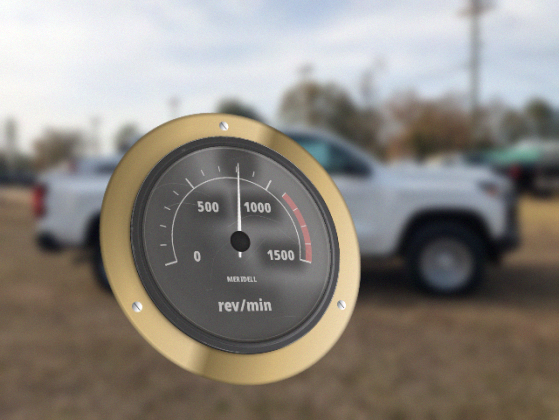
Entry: 800,rpm
